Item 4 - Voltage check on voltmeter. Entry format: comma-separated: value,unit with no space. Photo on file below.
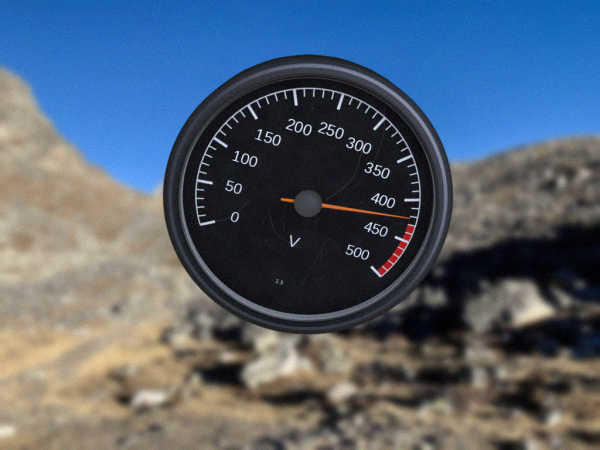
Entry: 420,V
